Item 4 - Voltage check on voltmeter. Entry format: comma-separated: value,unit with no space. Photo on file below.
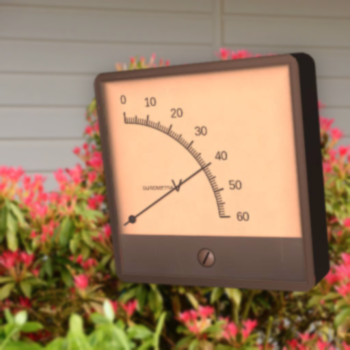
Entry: 40,V
